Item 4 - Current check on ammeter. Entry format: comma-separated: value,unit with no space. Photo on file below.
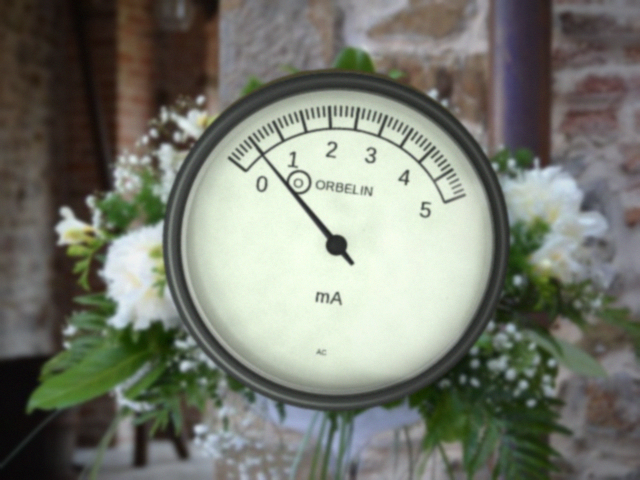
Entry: 0.5,mA
